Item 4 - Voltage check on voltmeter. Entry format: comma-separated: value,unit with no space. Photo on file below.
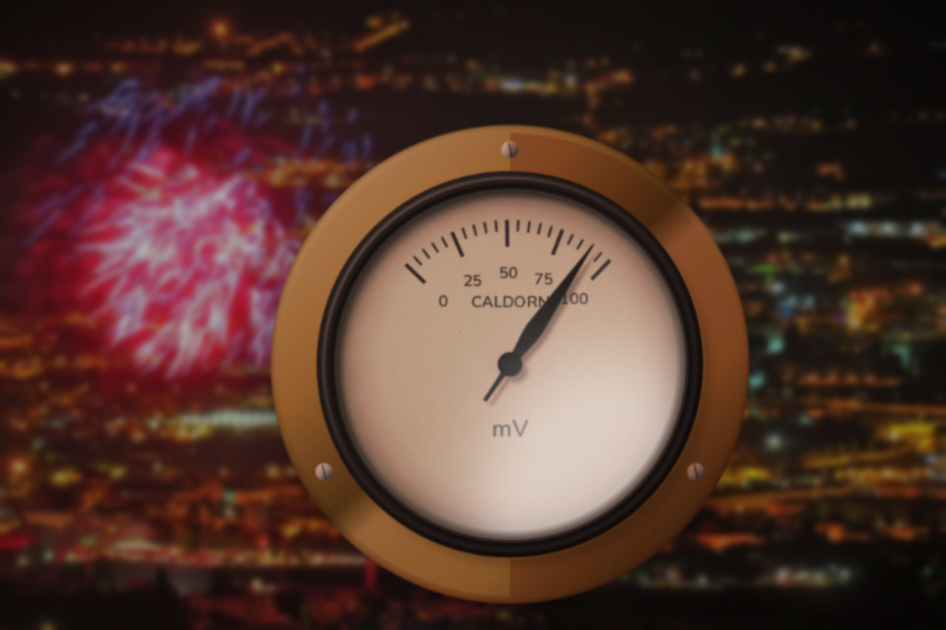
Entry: 90,mV
